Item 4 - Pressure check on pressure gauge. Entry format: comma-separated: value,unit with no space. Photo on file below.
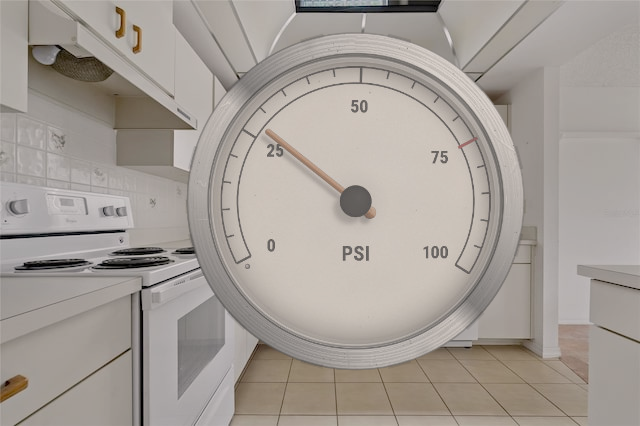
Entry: 27.5,psi
